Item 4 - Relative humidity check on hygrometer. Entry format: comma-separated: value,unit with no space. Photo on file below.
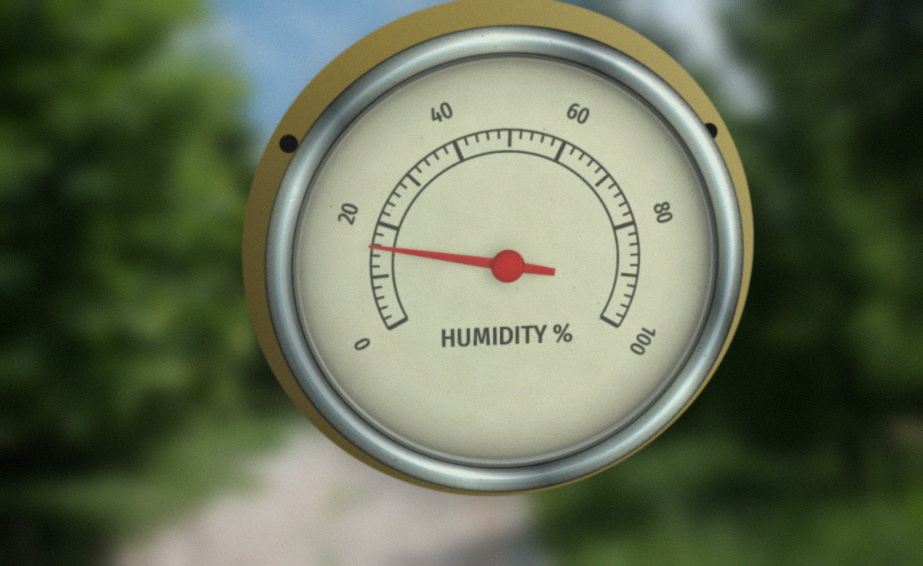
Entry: 16,%
